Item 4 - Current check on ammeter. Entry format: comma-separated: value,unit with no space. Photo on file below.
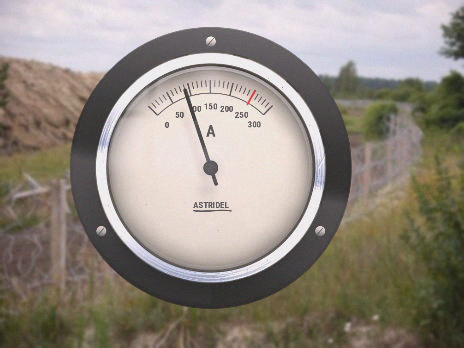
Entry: 90,A
